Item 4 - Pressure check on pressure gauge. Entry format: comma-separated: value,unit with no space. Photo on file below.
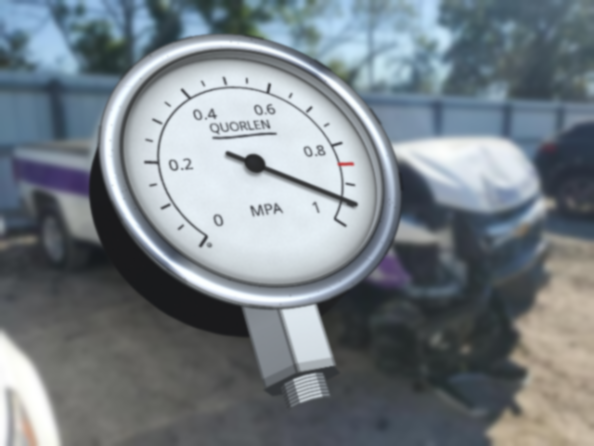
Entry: 0.95,MPa
